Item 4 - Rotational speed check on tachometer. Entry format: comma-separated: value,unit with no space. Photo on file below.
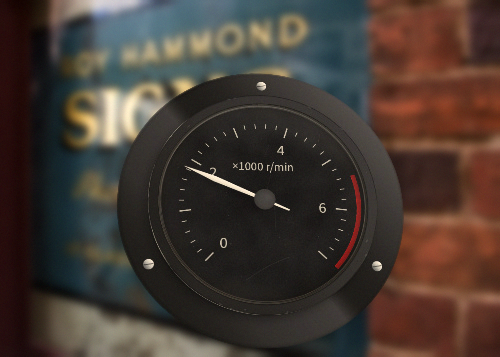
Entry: 1800,rpm
